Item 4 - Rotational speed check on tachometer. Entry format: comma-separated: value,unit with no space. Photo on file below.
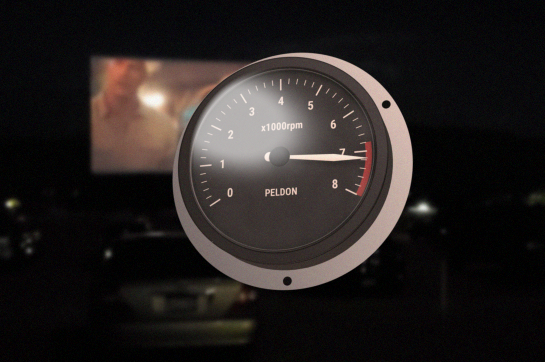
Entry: 7200,rpm
